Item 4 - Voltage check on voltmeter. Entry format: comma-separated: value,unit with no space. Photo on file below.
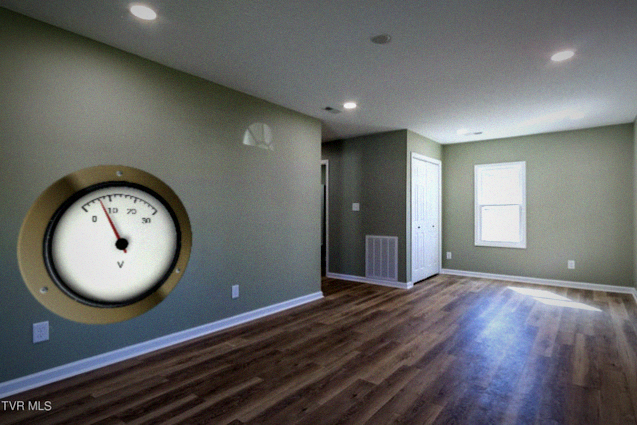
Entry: 6,V
